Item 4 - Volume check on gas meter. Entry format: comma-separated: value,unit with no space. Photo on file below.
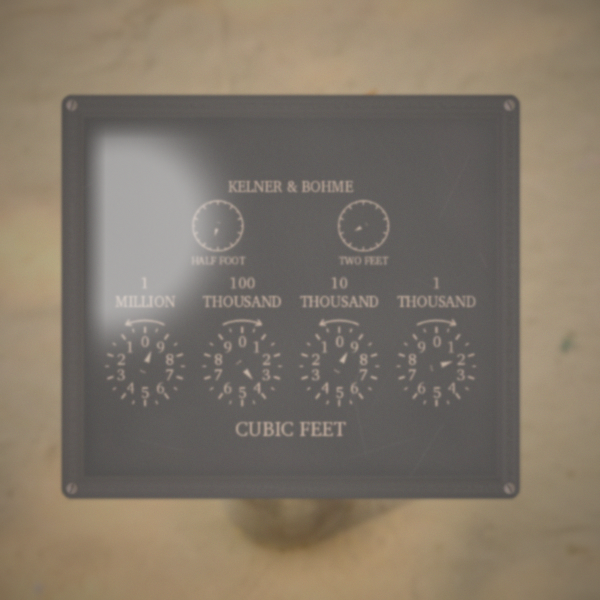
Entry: 939200,ft³
